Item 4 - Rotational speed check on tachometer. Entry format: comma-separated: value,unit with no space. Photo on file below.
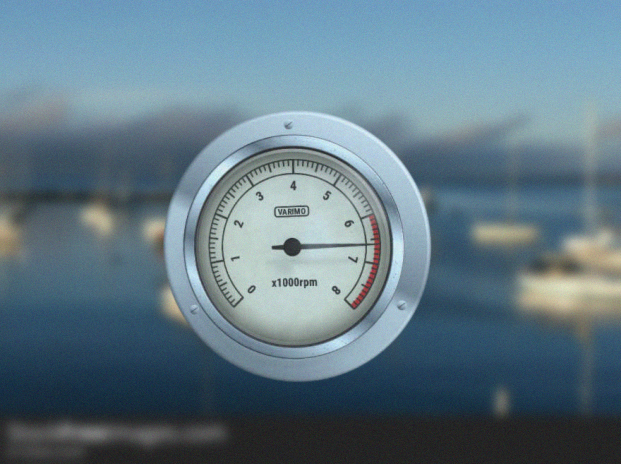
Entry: 6600,rpm
